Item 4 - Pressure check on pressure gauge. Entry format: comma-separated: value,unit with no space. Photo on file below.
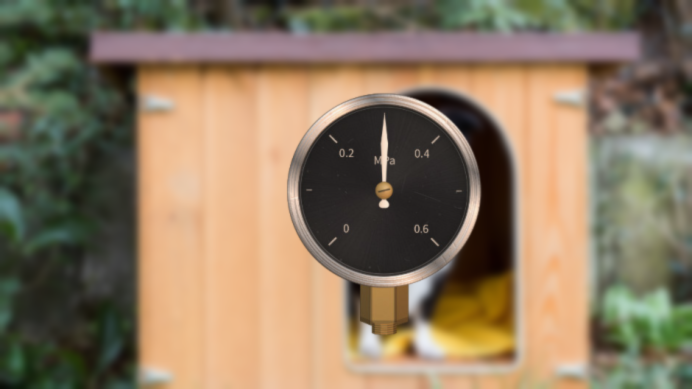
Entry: 0.3,MPa
